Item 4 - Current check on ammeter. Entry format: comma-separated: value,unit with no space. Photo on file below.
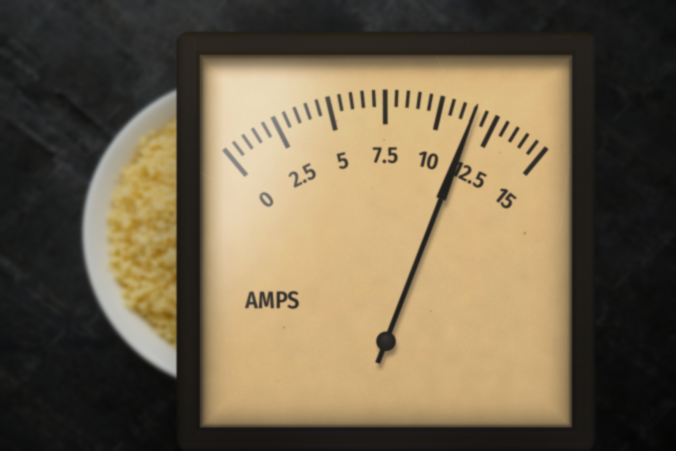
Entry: 11.5,A
